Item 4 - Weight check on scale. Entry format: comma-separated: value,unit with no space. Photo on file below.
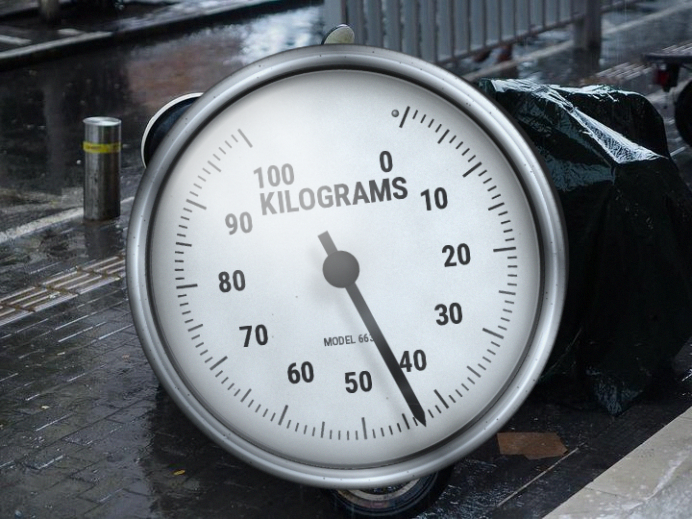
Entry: 43,kg
